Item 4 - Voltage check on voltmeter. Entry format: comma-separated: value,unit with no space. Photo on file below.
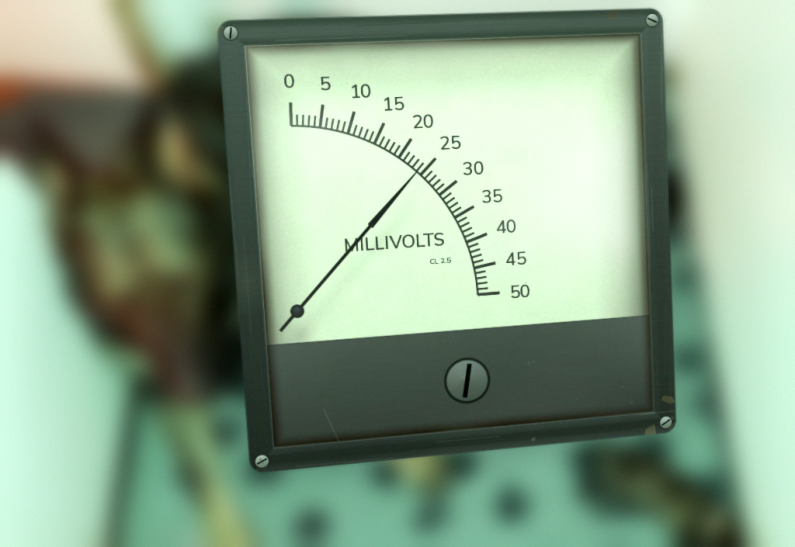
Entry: 24,mV
